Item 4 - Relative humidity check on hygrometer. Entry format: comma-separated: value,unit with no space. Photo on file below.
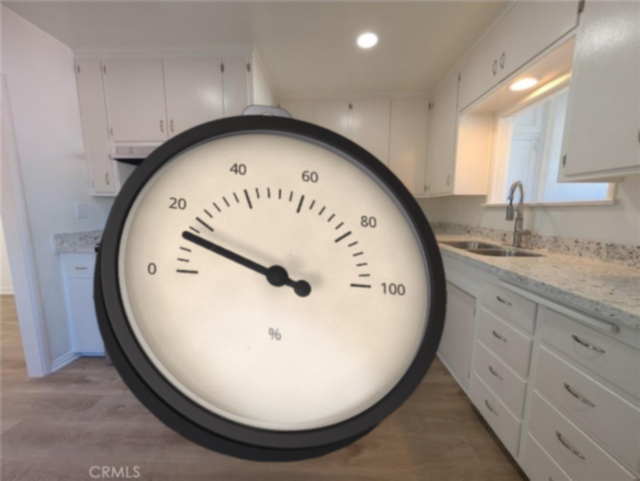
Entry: 12,%
